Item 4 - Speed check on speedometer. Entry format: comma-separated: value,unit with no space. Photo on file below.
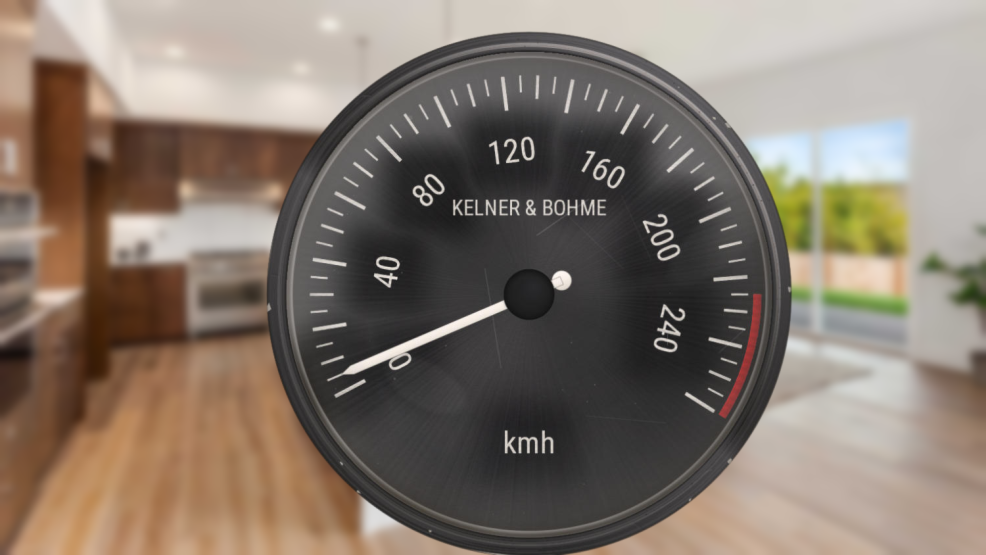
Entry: 5,km/h
